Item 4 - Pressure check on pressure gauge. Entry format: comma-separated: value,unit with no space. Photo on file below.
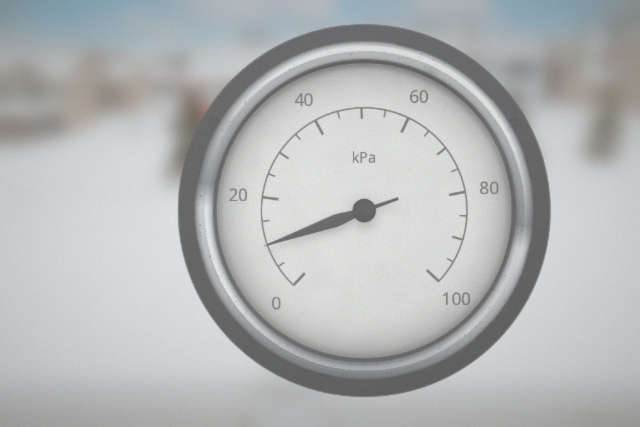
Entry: 10,kPa
